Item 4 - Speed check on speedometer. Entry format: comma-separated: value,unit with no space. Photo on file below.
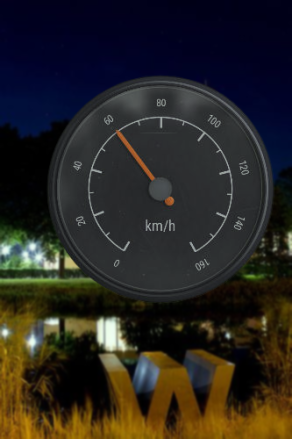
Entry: 60,km/h
